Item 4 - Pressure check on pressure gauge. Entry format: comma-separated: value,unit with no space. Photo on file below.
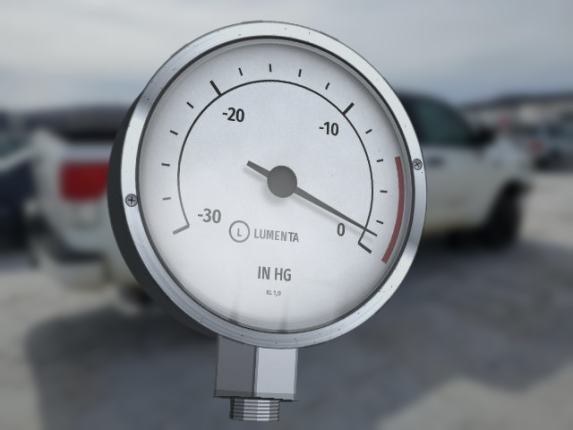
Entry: -1,inHg
